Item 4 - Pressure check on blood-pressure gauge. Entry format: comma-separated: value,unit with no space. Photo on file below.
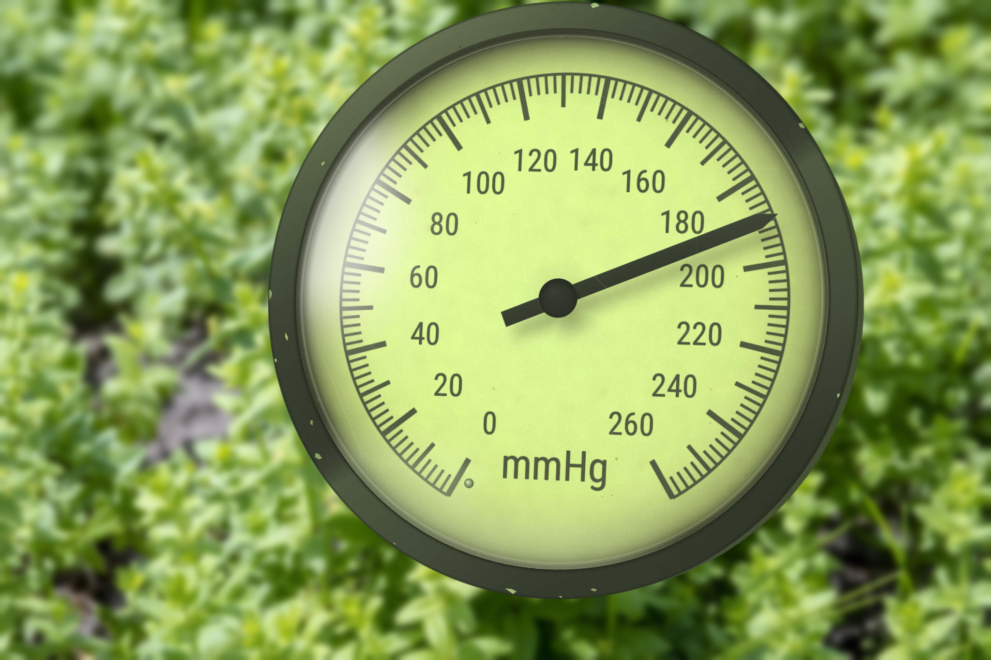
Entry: 190,mmHg
